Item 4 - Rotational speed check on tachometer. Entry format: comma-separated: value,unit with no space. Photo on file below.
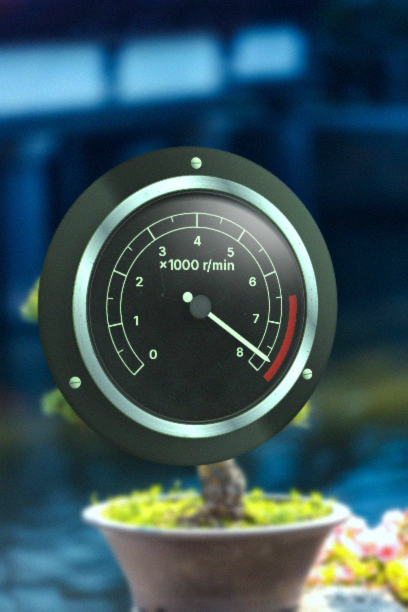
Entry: 7750,rpm
